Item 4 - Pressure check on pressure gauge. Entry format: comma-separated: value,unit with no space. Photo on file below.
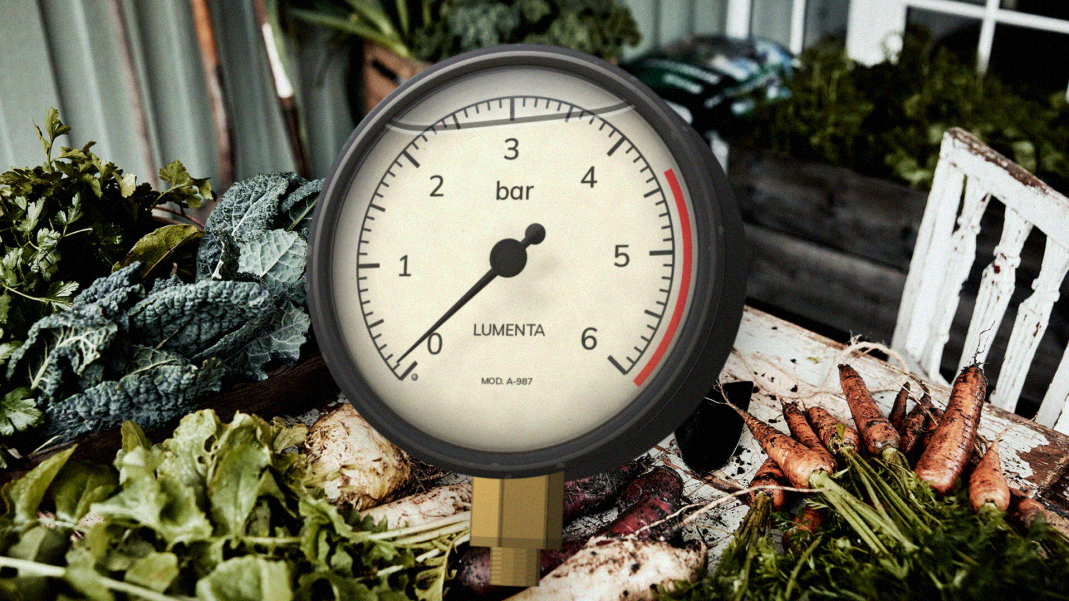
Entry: 0.1,bar
